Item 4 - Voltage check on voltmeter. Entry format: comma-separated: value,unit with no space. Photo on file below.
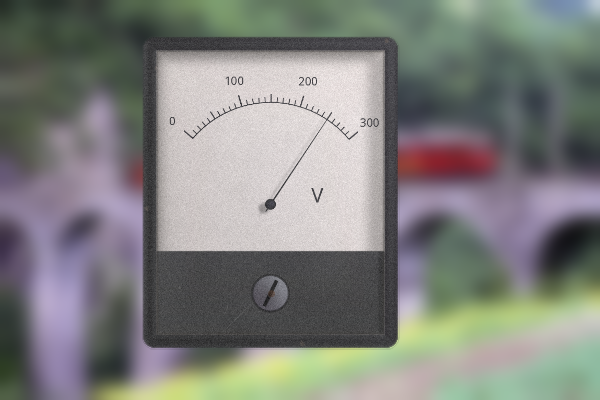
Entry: 250,V
